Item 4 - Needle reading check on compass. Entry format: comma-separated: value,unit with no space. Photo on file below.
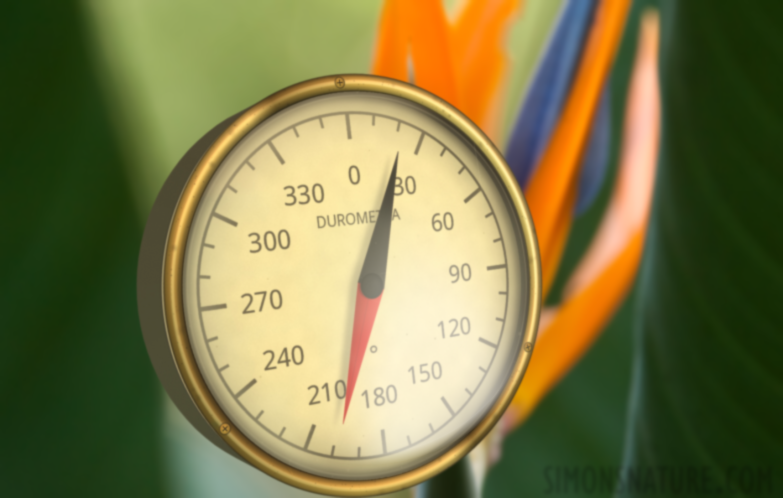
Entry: 200,°
